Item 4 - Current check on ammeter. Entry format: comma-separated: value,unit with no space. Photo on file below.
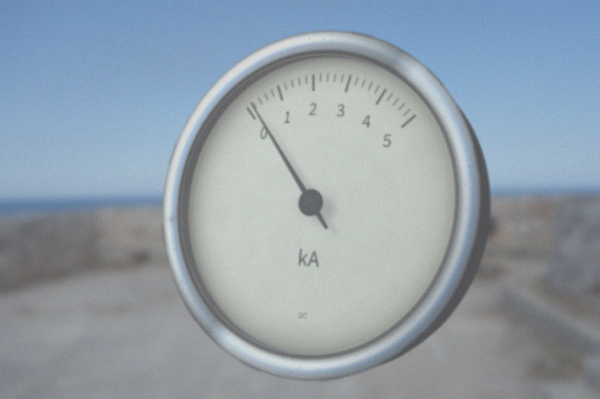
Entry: 0.2,kA
